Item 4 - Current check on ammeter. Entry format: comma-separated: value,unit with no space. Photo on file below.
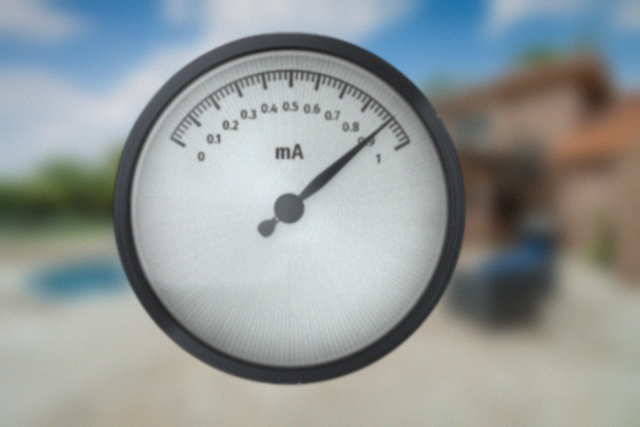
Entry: 0.9,mA
